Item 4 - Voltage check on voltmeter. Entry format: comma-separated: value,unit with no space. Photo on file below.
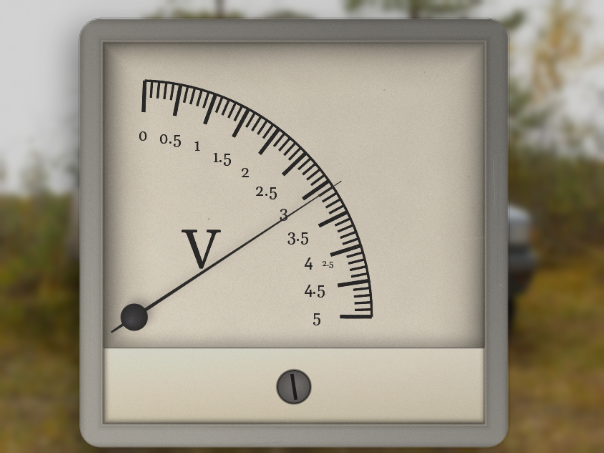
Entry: 3.1,V
